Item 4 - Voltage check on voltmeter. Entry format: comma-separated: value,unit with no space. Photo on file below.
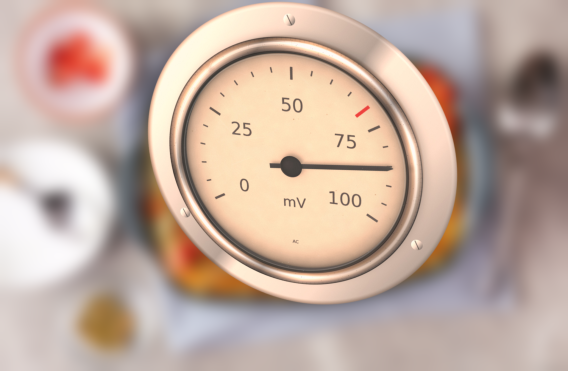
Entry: 85,mV
